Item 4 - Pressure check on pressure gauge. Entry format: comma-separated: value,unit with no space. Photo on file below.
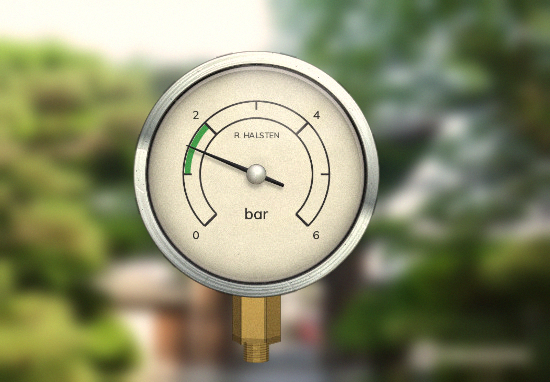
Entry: 1.5,bar
